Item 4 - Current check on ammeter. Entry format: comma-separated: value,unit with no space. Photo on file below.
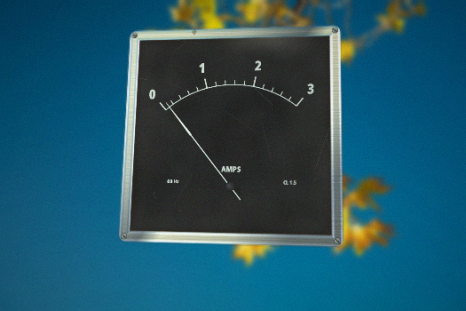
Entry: 0.1,A
